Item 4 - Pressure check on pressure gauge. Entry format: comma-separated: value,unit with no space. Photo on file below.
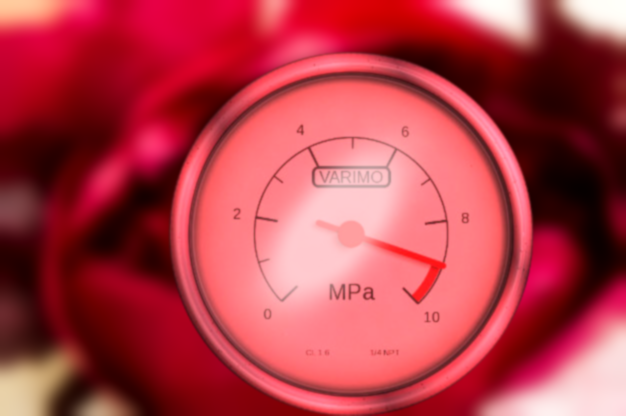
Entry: 9,MPa
